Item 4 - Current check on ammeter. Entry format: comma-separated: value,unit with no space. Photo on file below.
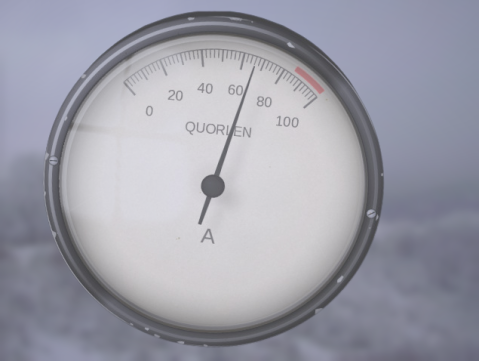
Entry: 66,A
